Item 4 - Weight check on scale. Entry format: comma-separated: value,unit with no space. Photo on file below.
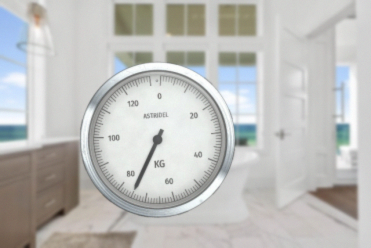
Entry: 75,kg
